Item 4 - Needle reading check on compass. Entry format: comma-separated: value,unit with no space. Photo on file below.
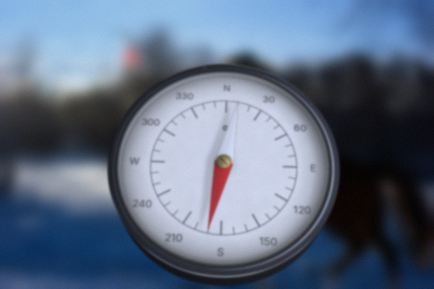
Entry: 190,°
